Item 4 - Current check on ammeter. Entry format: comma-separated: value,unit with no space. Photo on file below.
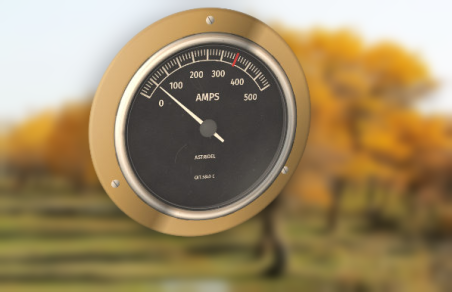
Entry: 50,A
